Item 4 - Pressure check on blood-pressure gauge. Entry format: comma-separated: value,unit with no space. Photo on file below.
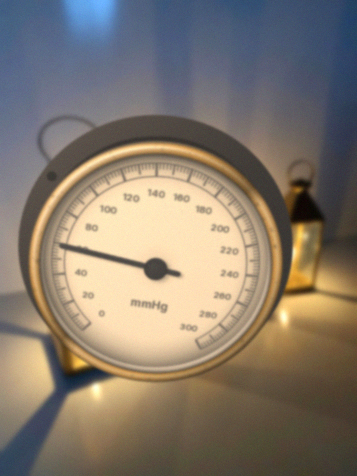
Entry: 60,mmHg
